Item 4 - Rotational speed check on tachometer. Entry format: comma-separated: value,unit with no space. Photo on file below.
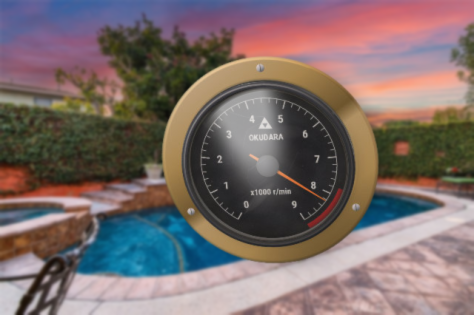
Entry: 8200,rpm
